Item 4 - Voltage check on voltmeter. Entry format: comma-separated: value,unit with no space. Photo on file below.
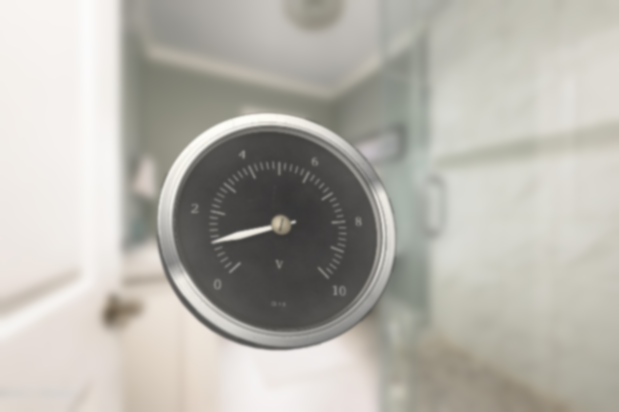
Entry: 1,V
